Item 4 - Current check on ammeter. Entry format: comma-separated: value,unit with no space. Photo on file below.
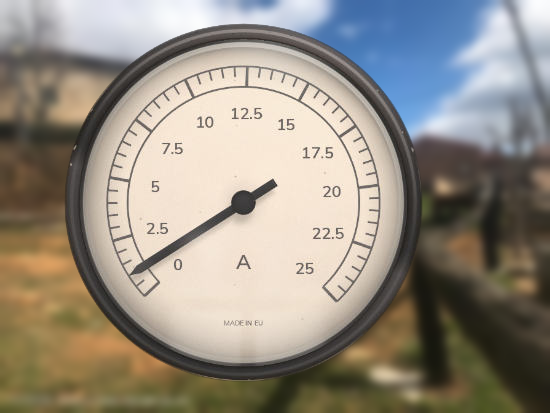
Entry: 1,A
